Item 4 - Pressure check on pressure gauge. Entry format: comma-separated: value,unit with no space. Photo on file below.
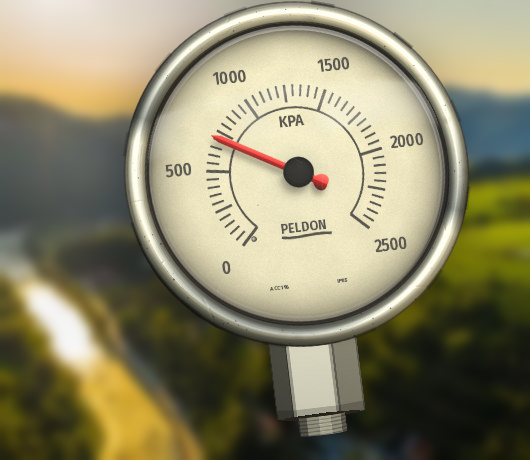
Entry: 700,kPa
